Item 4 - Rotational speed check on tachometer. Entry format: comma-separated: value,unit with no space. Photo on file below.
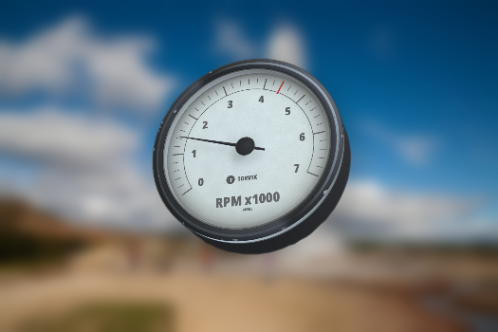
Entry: 1400,rpm
